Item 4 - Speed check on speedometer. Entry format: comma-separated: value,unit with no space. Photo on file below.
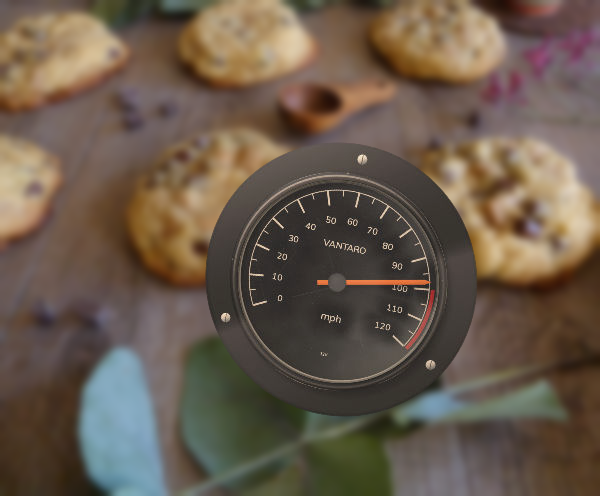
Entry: 97.5,mph
